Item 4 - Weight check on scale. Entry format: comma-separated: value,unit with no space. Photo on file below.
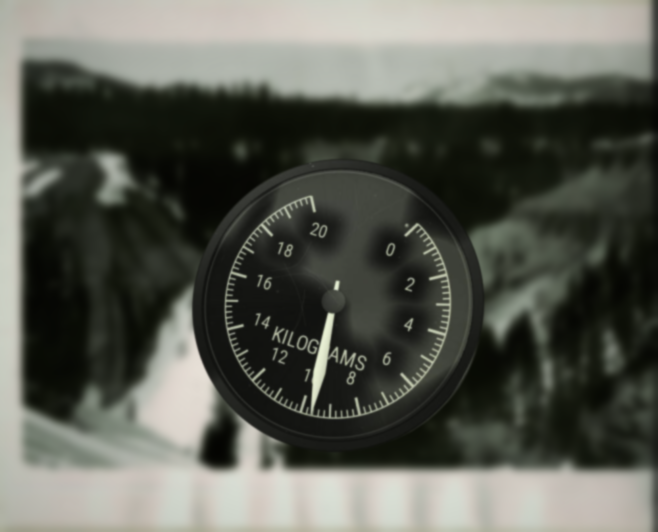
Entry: 9.6,kg
